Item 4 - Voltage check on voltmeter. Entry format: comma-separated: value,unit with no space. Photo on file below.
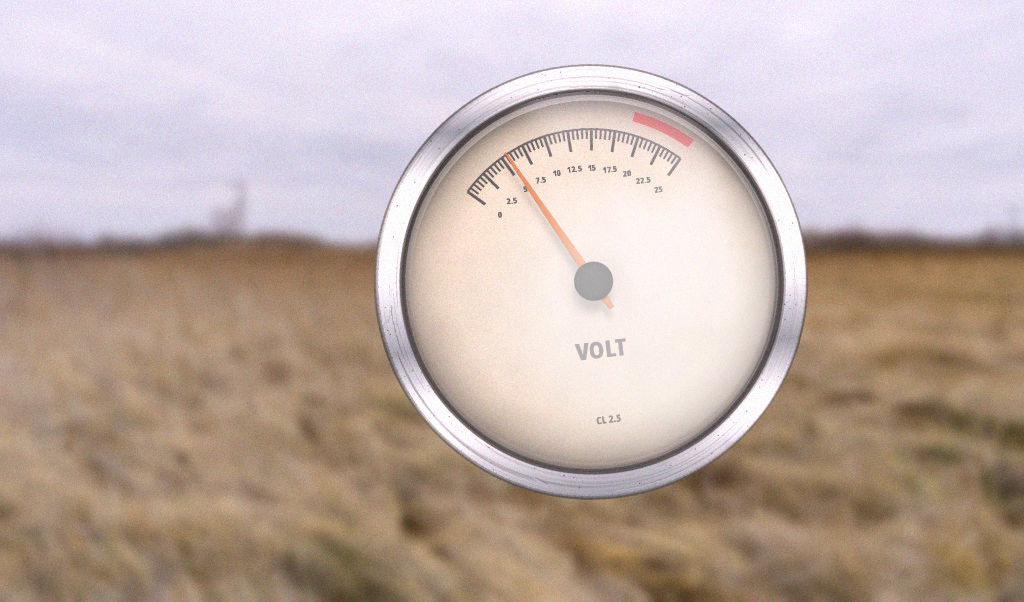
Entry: 5.5,V
